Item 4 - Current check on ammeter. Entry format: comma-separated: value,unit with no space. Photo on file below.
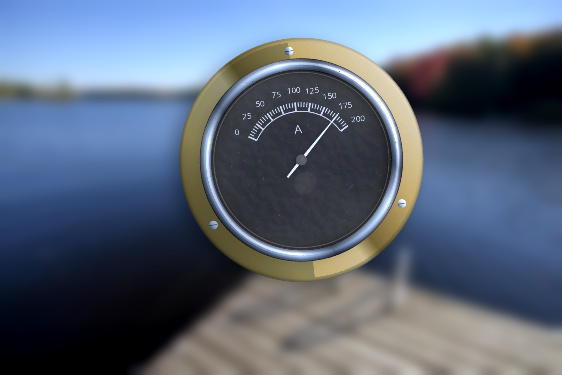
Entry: 175,A
